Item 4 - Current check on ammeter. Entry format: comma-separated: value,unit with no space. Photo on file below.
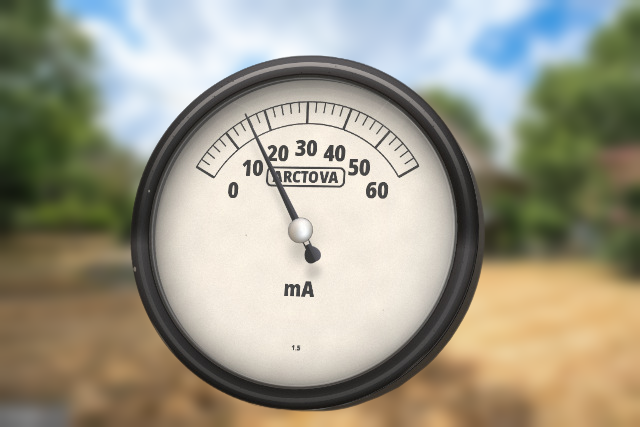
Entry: 16,mA
